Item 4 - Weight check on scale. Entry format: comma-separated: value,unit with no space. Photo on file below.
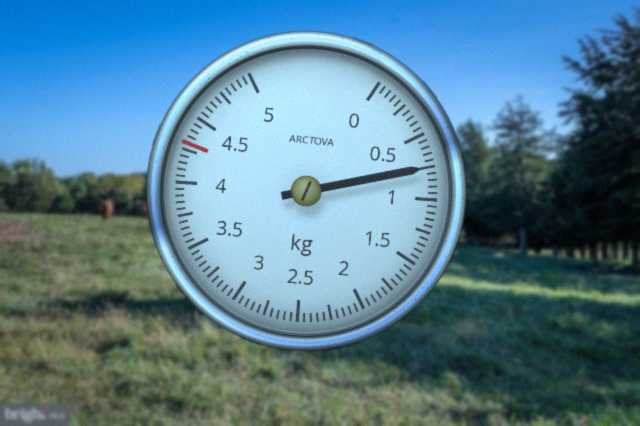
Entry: 0.75,kg
